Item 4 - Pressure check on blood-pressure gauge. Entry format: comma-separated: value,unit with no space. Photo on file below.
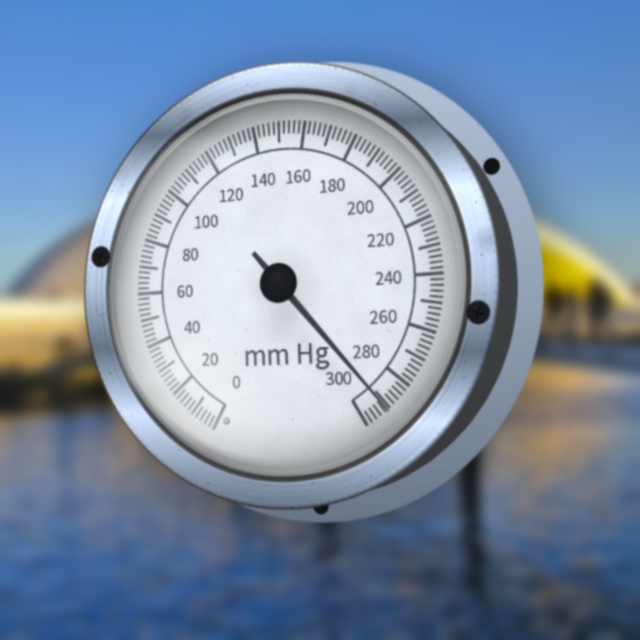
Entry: 290,mmHg
